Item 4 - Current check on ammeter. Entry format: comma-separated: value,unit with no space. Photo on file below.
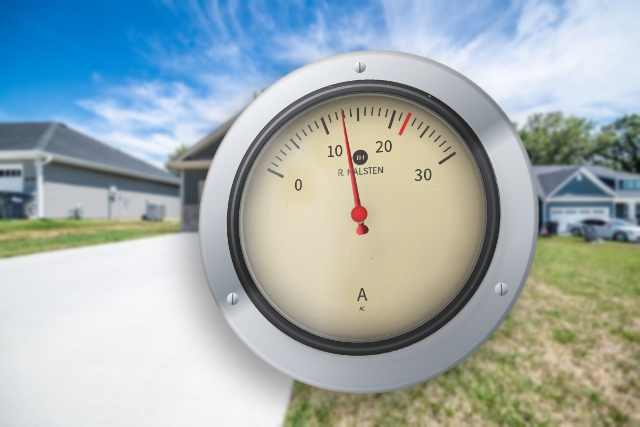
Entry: 13,A
